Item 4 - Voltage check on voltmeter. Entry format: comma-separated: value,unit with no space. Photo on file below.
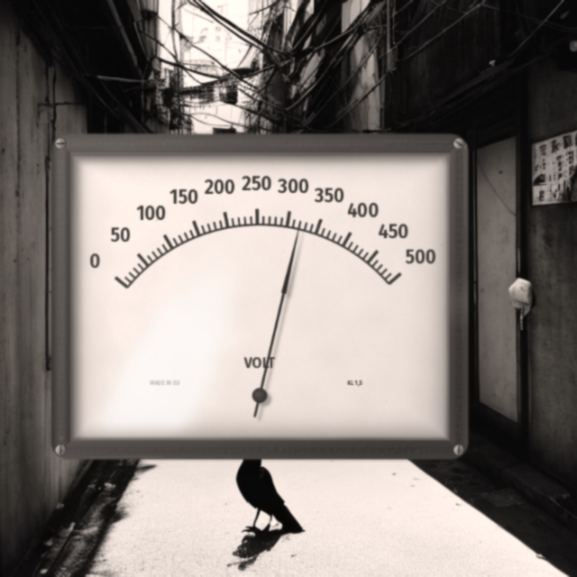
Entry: 320,V
